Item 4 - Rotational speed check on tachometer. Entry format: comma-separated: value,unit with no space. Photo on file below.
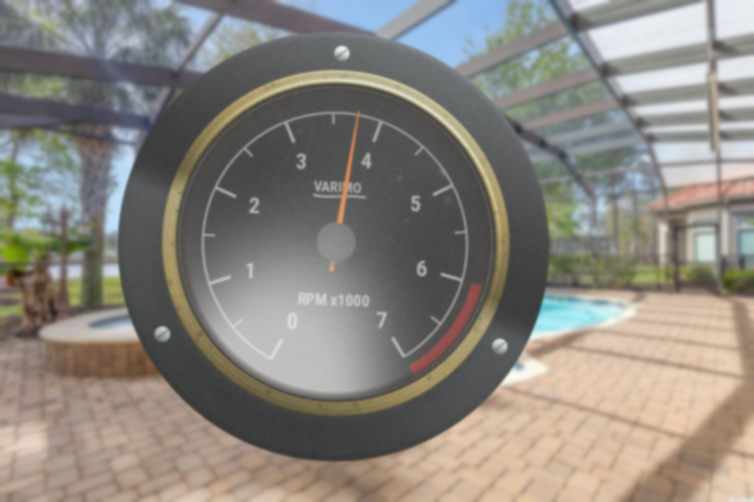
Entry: 3750,rpm
